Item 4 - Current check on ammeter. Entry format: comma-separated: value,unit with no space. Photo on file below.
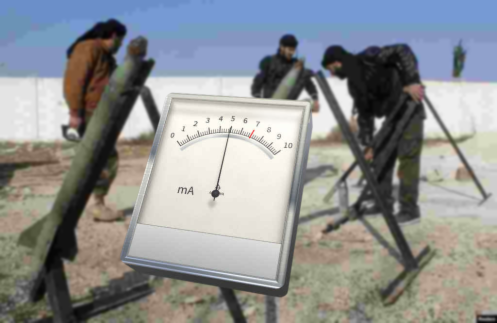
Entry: 5,mA
